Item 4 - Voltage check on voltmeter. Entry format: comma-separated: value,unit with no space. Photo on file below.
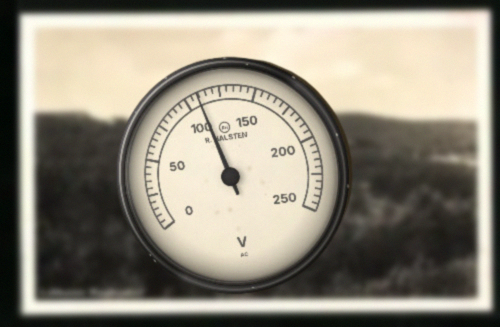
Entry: 110,V
